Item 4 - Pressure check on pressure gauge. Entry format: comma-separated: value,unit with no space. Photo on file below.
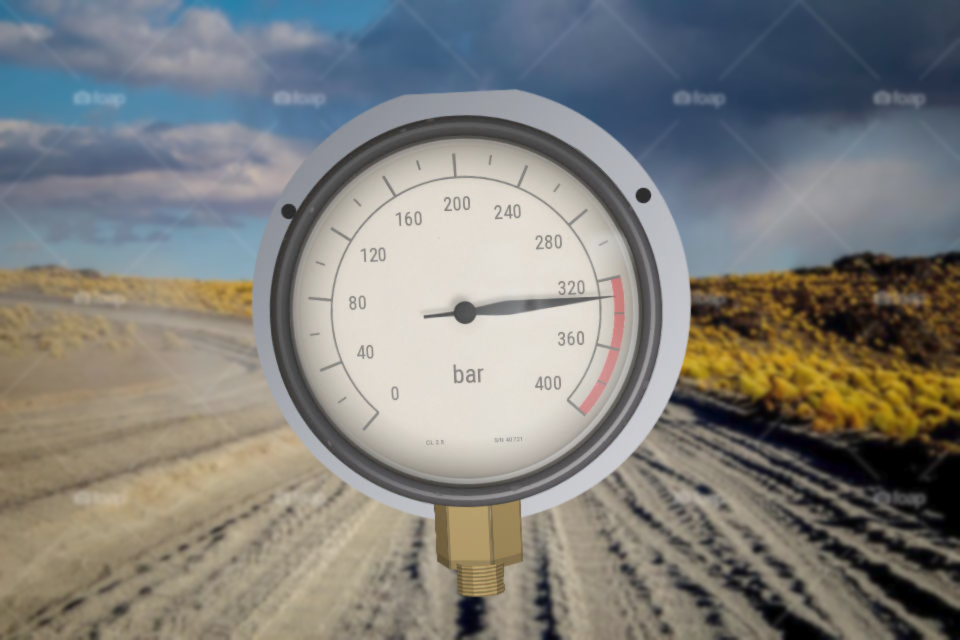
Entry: 330,bar
